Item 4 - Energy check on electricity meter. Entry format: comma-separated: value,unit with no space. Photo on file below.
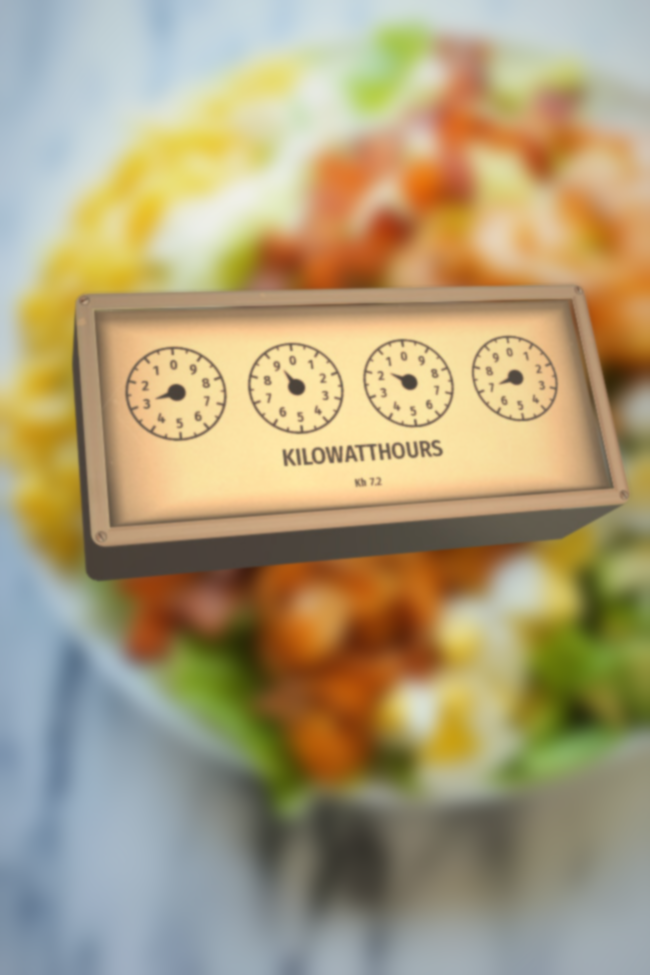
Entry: 2917,kWh
